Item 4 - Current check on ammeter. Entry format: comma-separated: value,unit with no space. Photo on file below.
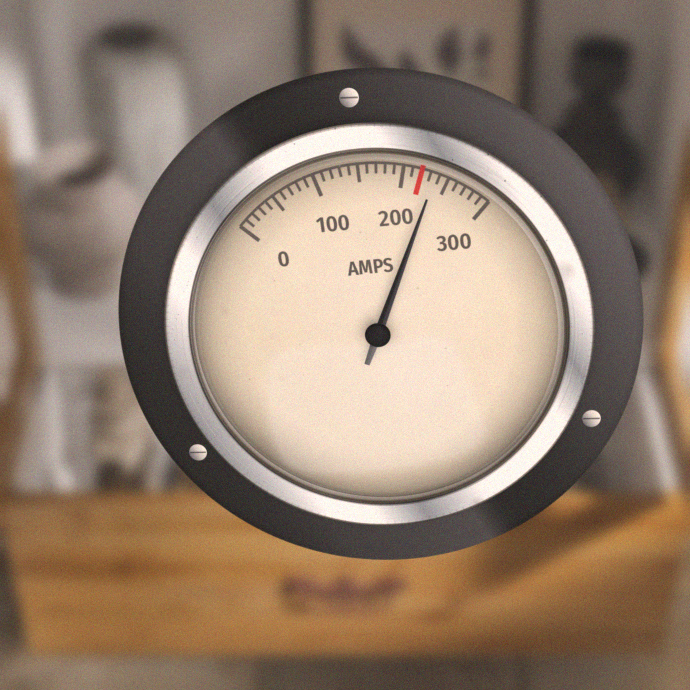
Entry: 235,A
